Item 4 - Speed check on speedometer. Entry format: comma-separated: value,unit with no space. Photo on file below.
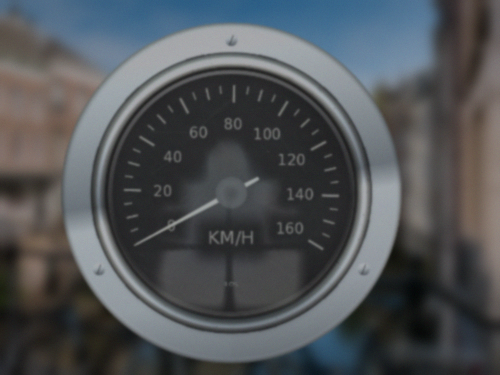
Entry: 0,km/h
